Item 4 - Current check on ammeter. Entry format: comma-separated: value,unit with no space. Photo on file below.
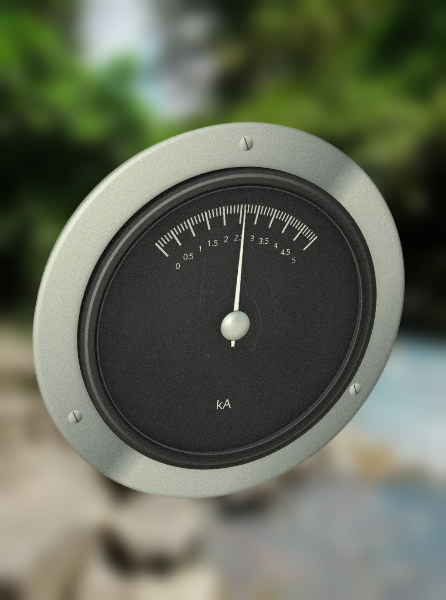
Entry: 2.5,kA
